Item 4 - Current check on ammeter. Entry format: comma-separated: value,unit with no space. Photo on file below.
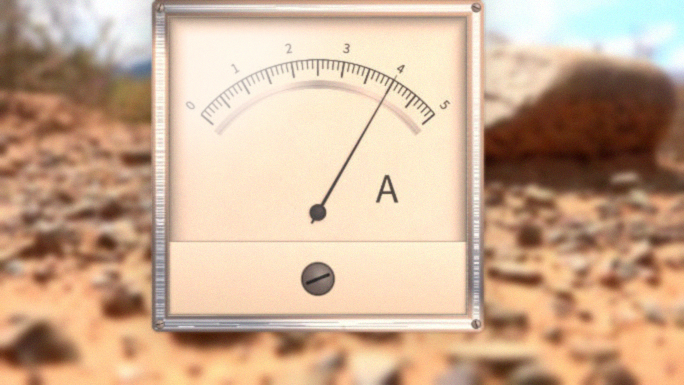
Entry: 4,A
